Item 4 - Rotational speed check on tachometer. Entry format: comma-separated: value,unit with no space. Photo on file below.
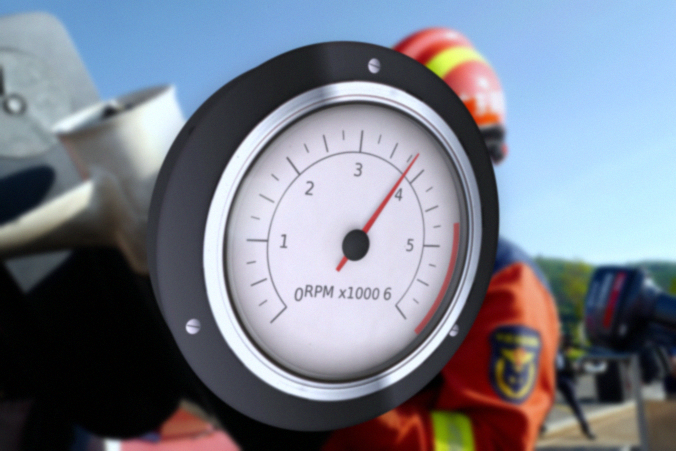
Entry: 3750,rpm
